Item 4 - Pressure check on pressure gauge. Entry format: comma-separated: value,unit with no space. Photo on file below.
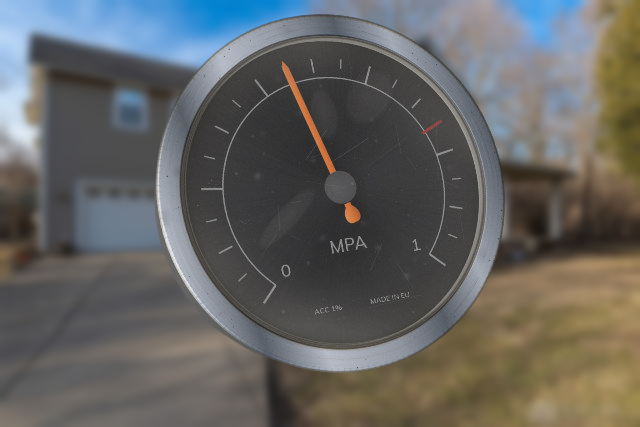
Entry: 0.45,MPa
